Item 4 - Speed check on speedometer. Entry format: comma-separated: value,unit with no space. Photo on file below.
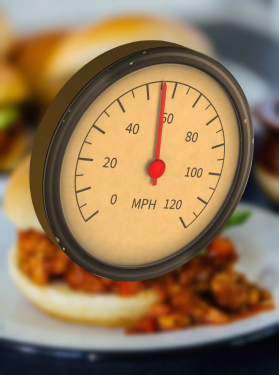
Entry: 55,mph
